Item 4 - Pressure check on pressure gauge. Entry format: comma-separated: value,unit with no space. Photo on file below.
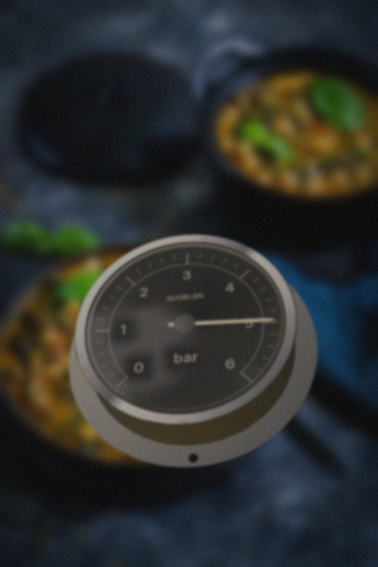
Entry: 5,bar
